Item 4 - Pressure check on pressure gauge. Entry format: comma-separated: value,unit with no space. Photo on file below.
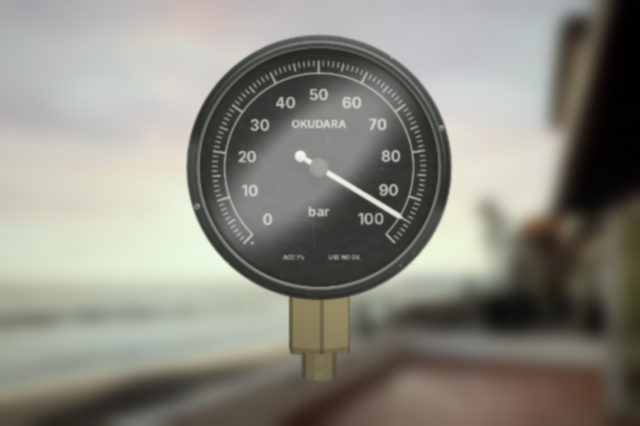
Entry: 95,bar
